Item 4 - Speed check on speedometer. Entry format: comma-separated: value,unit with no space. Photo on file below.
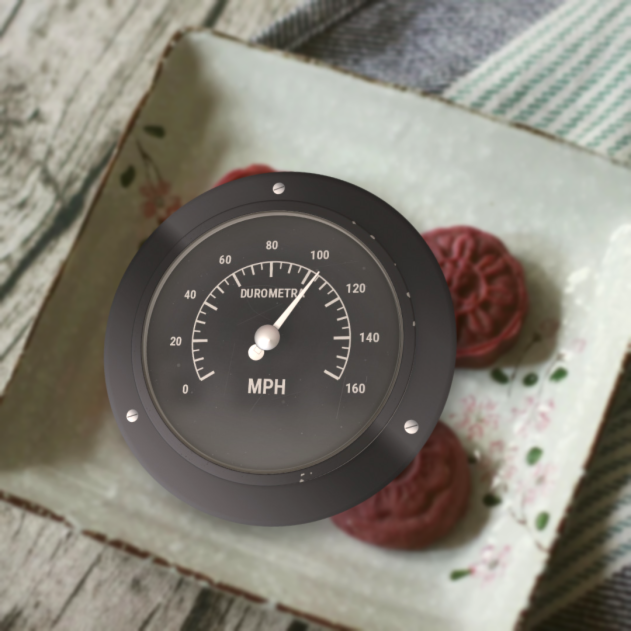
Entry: 105,mph
